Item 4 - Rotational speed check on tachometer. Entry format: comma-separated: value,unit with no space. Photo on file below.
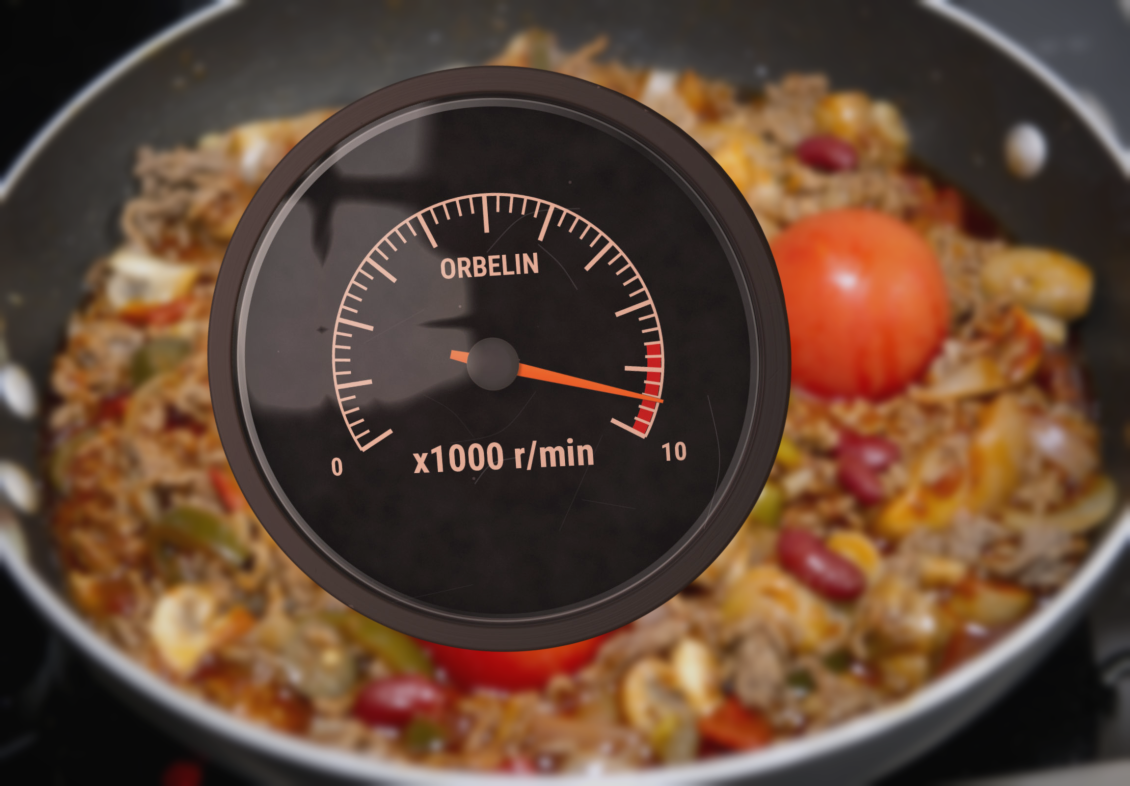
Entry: 9400,rpm
